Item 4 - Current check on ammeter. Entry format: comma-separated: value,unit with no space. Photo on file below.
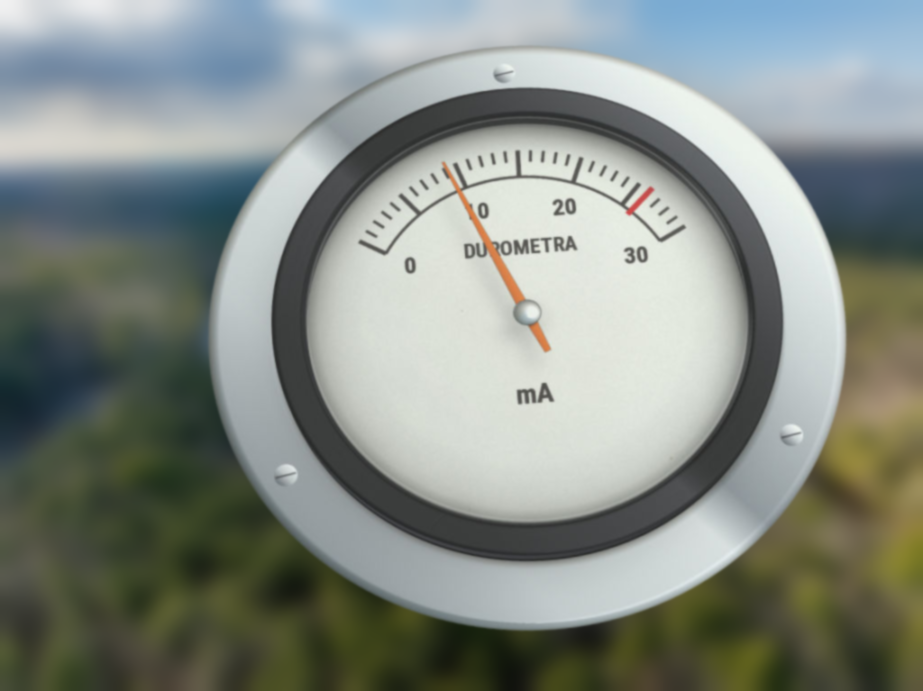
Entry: 9,mA
